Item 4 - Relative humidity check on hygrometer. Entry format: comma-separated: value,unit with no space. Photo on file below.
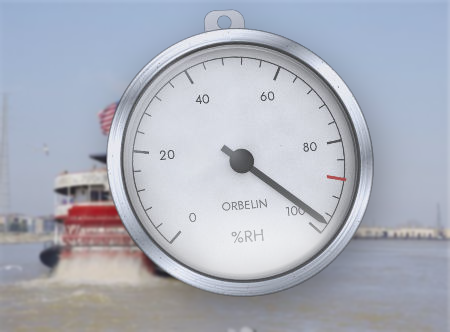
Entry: 98,%
